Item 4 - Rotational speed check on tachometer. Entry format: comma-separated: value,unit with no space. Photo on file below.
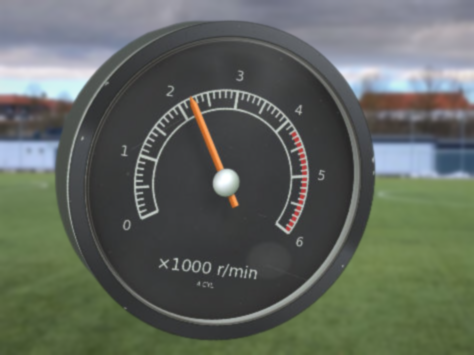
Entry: 2200,rpm
